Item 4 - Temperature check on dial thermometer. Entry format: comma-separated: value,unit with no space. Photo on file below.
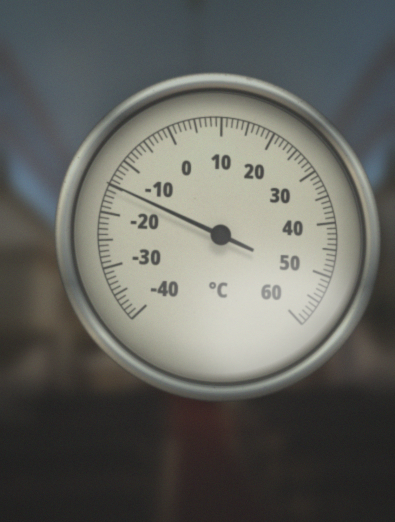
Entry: -15,°C
